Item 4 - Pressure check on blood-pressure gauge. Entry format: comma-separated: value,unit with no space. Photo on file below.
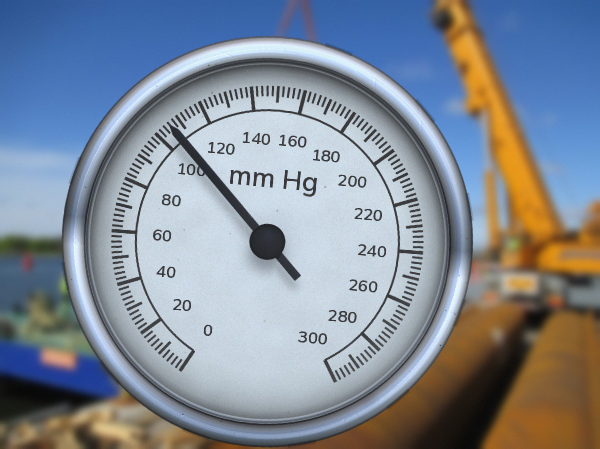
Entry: 106,mmHg
